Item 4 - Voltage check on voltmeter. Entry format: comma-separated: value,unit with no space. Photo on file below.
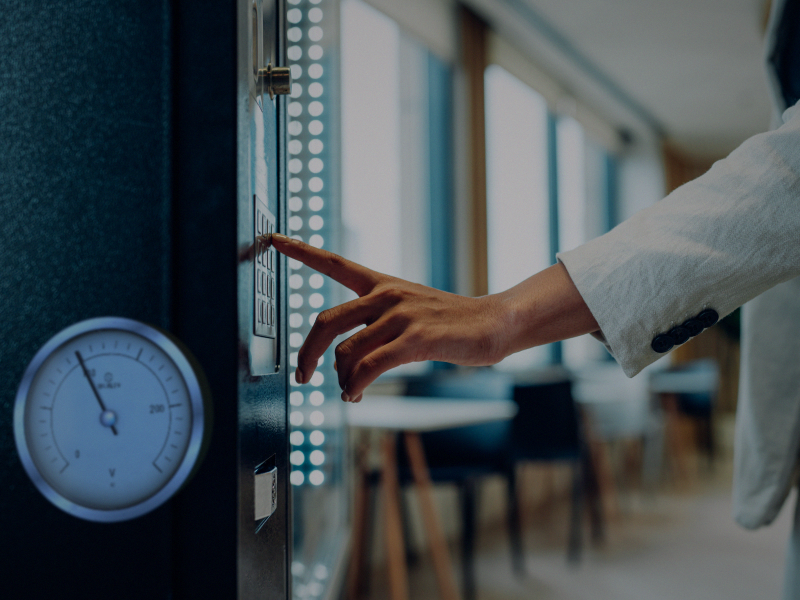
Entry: 100,V
